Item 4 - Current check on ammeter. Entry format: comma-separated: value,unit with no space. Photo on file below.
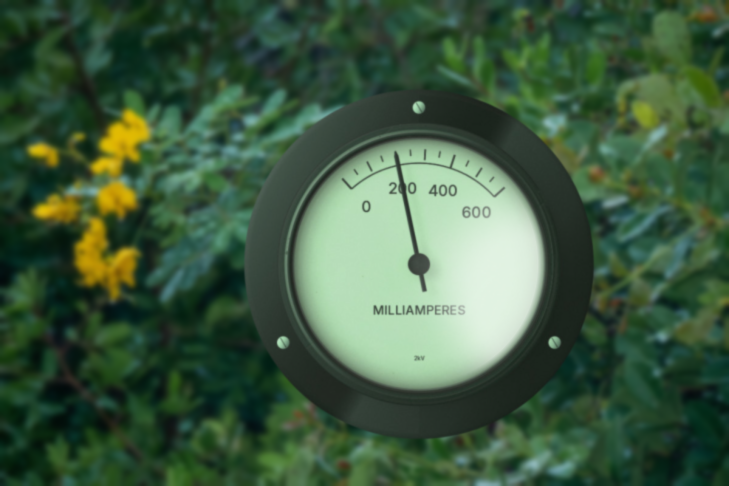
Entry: 200,mA
